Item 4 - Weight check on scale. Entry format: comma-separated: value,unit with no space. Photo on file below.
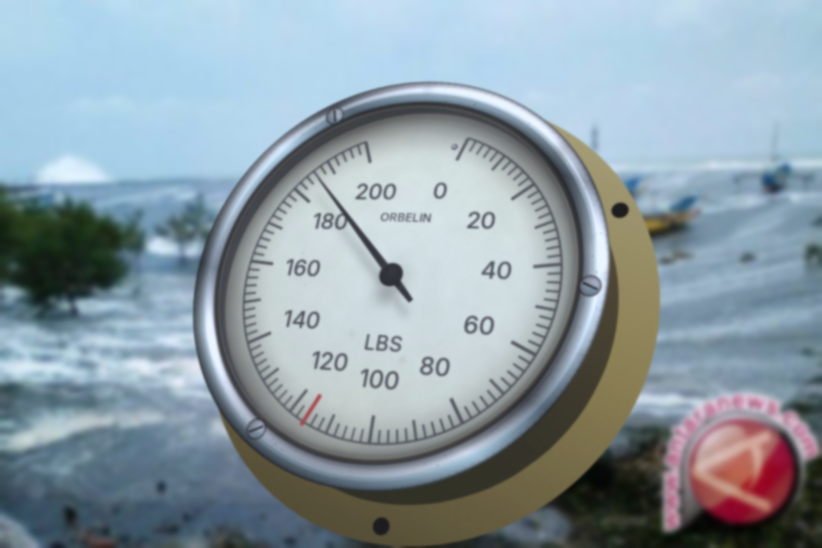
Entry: 186,lb
